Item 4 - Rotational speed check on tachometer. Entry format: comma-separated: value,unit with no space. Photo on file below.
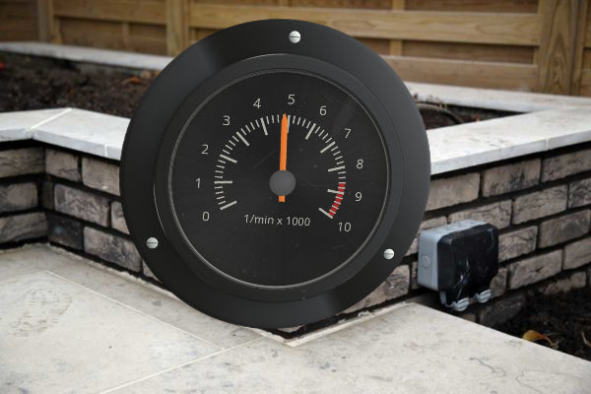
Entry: 4800,rpm
